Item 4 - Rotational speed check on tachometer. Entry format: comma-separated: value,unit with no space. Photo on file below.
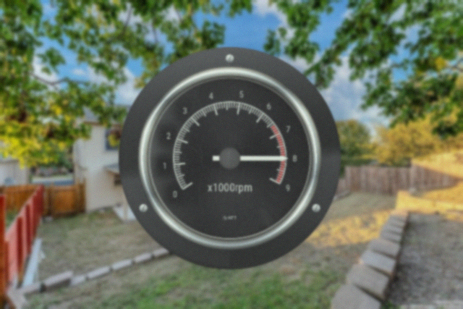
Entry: 8000,rpm
